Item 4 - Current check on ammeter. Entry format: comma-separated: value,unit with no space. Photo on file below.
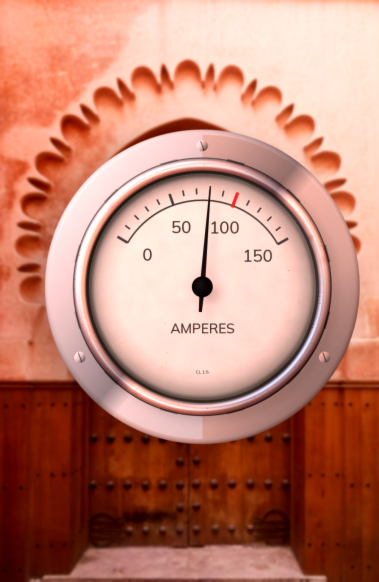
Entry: 80,A
